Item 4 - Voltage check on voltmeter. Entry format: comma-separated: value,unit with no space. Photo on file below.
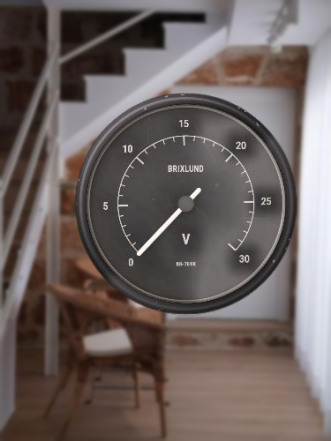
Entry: 0,V
